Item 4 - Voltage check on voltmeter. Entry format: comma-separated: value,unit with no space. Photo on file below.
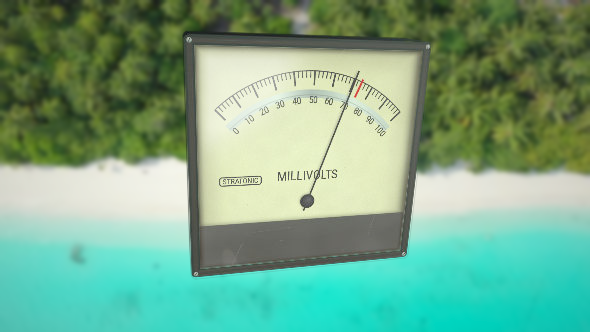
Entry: 70,mV
